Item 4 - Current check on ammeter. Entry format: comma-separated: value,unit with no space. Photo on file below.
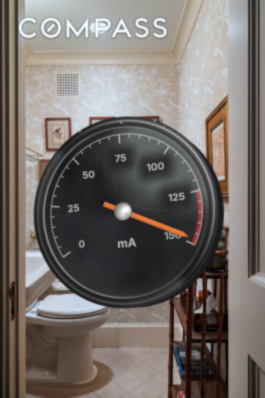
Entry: 147.5,mA
